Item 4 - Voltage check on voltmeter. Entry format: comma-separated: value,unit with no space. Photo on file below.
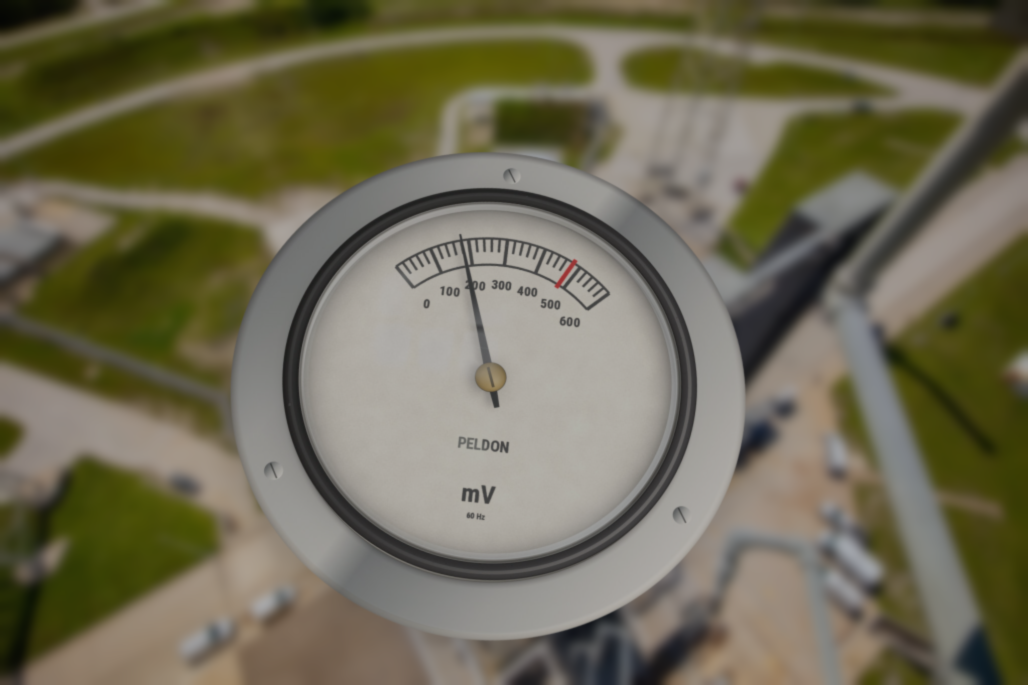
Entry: 180,mV
